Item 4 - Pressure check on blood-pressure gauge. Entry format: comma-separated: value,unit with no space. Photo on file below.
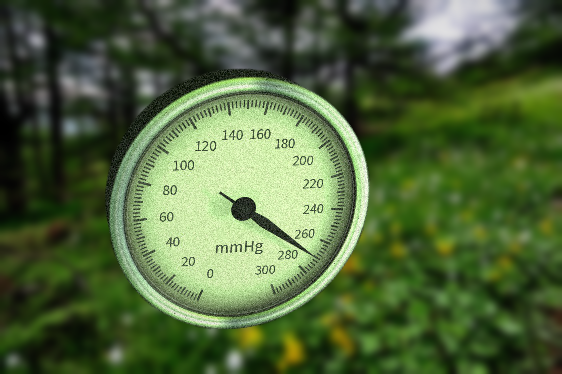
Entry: 270,mmHg
